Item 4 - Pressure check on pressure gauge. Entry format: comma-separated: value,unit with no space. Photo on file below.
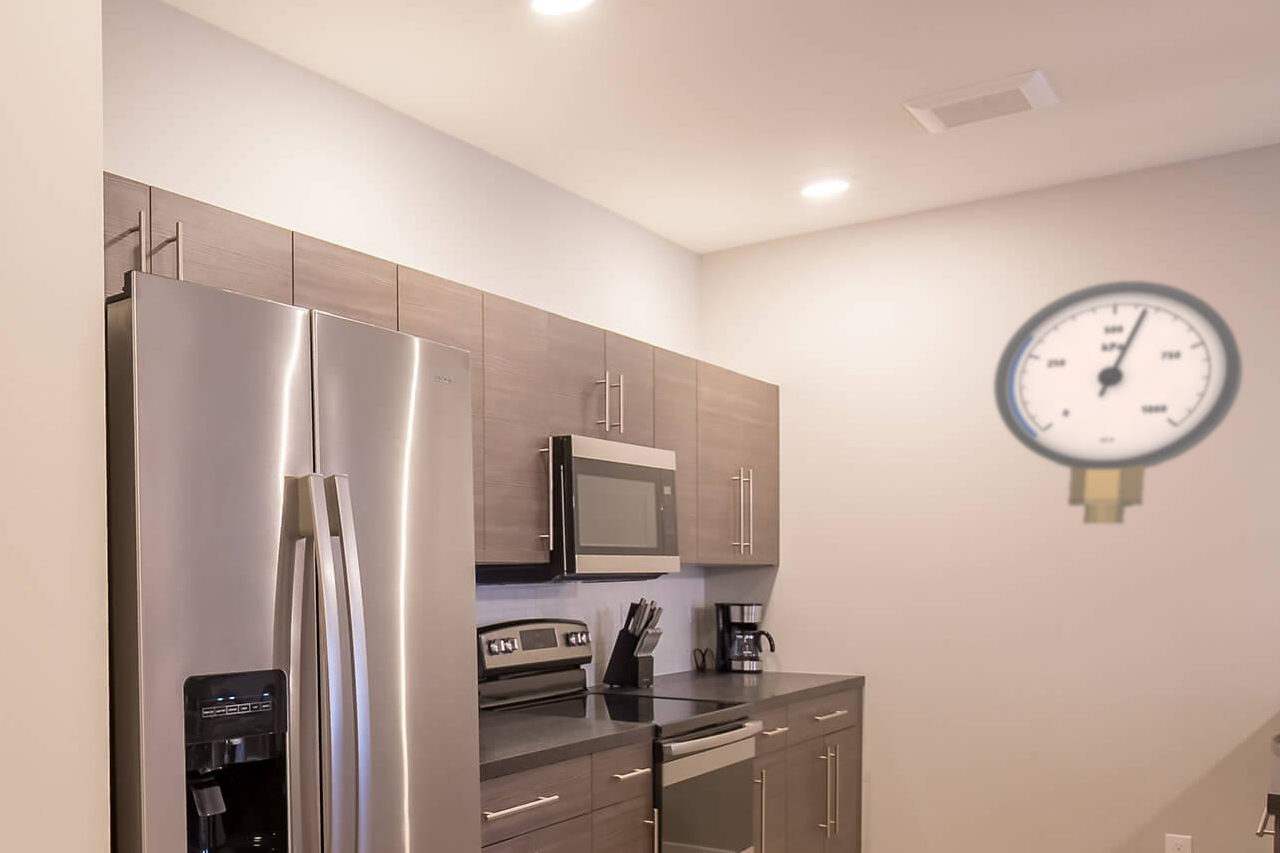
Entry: 575,kPa
